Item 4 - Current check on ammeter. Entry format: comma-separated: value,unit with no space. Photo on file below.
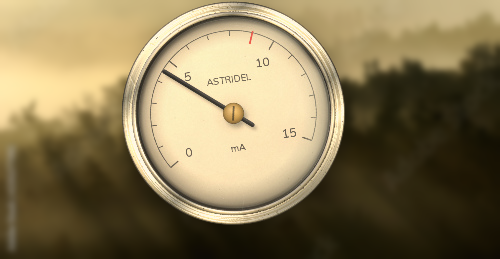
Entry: 4.5,mA
